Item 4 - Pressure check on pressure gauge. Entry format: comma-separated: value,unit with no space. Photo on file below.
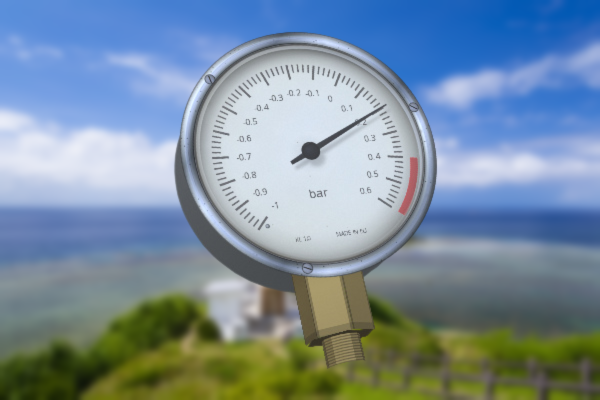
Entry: 0.2,bar
